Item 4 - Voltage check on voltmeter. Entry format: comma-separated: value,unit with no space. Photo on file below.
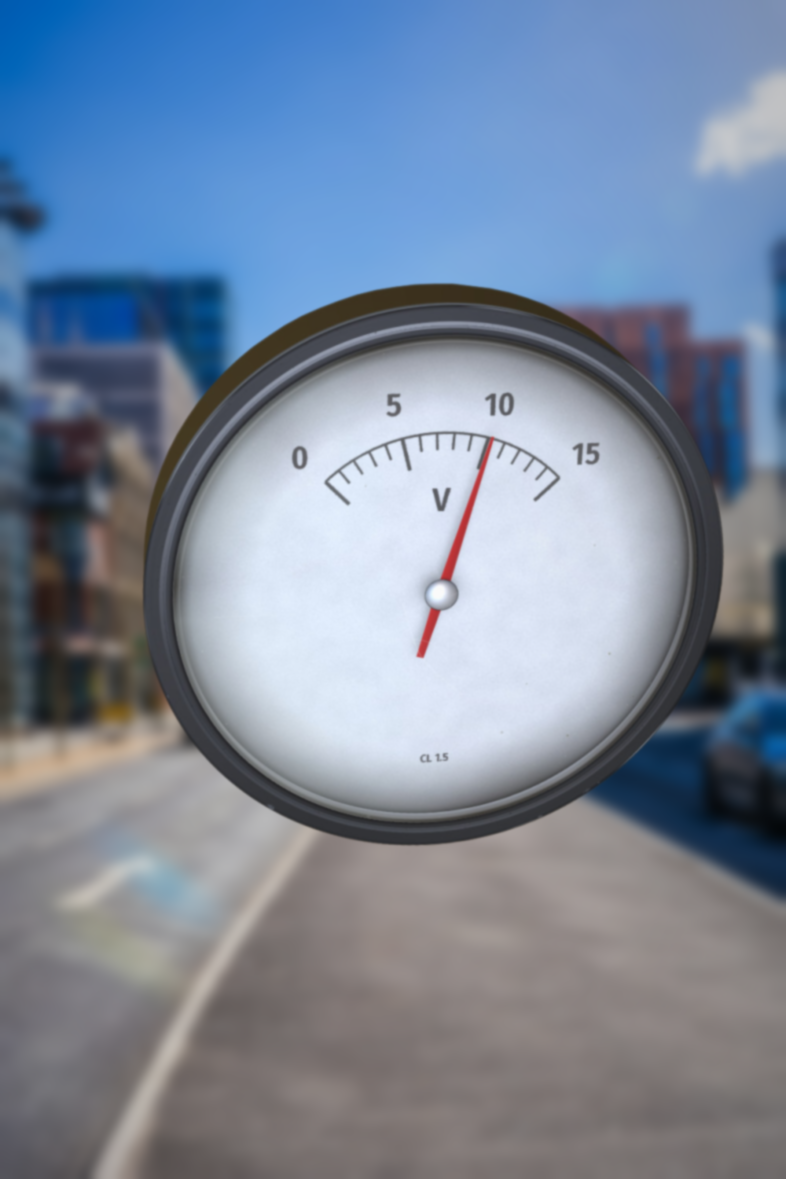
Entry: 10,V
